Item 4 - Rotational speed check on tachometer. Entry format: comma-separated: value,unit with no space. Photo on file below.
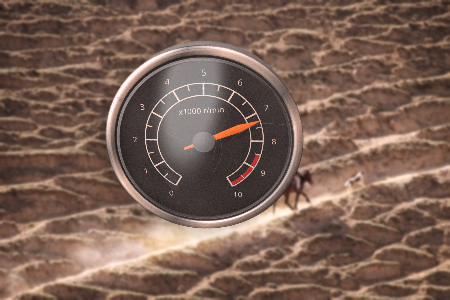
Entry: 7250,rpm
